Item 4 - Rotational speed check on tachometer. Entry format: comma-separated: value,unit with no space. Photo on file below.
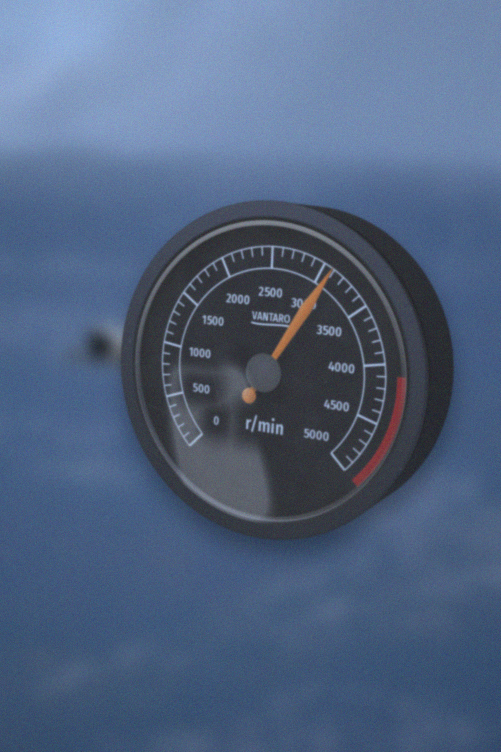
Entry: 3100,rpm
